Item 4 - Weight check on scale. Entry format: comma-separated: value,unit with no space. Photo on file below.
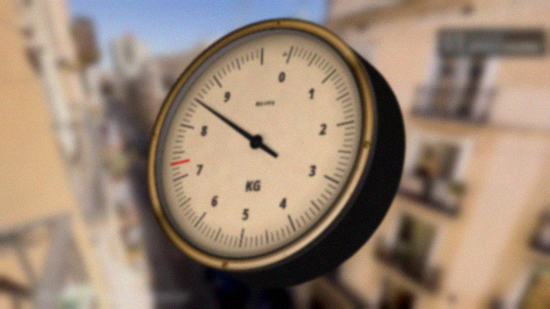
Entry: 8.5,kg
